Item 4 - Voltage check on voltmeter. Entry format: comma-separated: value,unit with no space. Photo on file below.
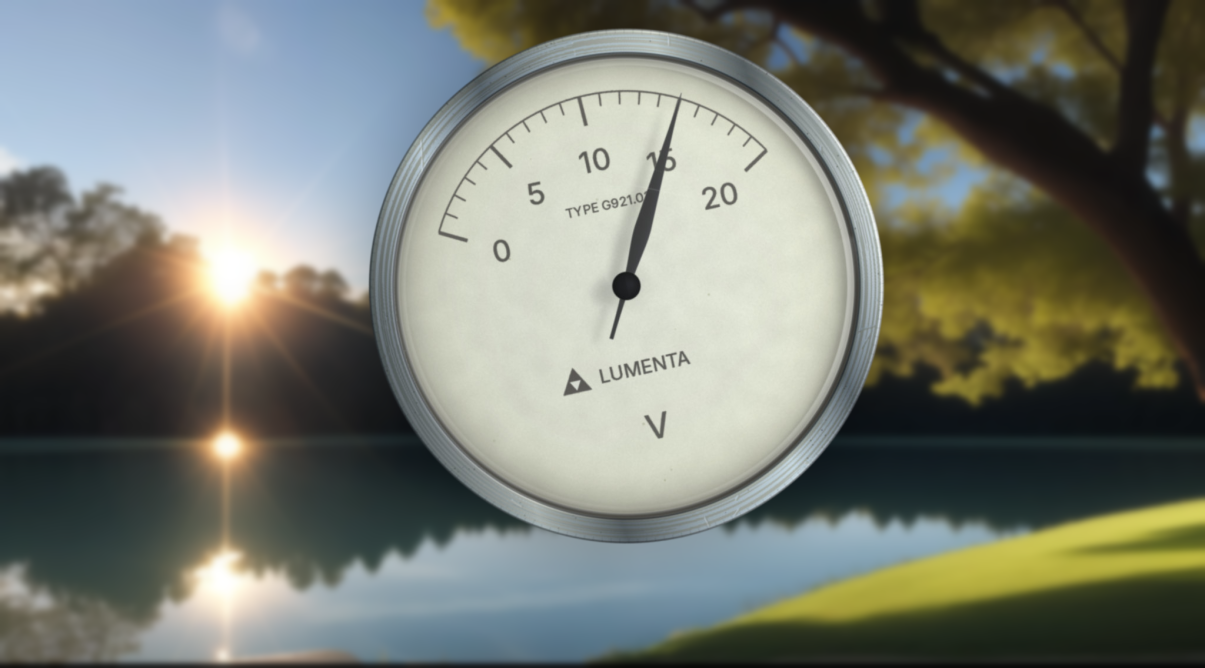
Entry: 15,V
